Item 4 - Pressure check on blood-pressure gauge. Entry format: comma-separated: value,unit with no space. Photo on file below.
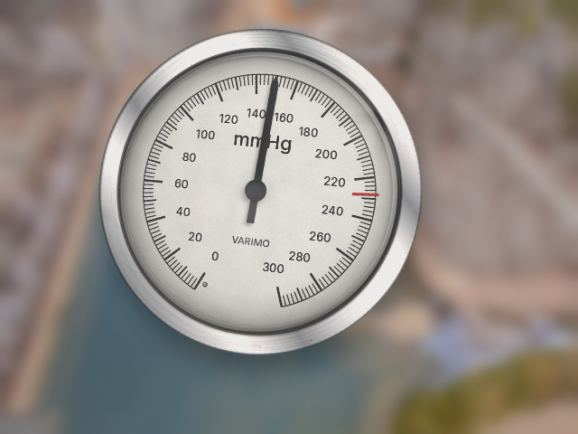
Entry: 150,mmHg
